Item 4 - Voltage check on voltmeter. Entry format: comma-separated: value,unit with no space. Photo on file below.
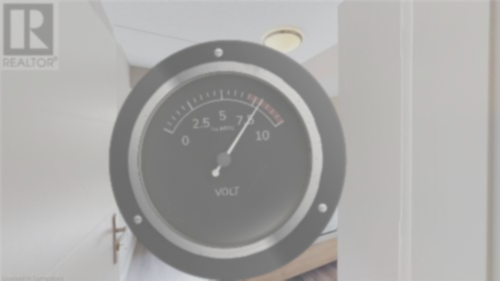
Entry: 8,V
